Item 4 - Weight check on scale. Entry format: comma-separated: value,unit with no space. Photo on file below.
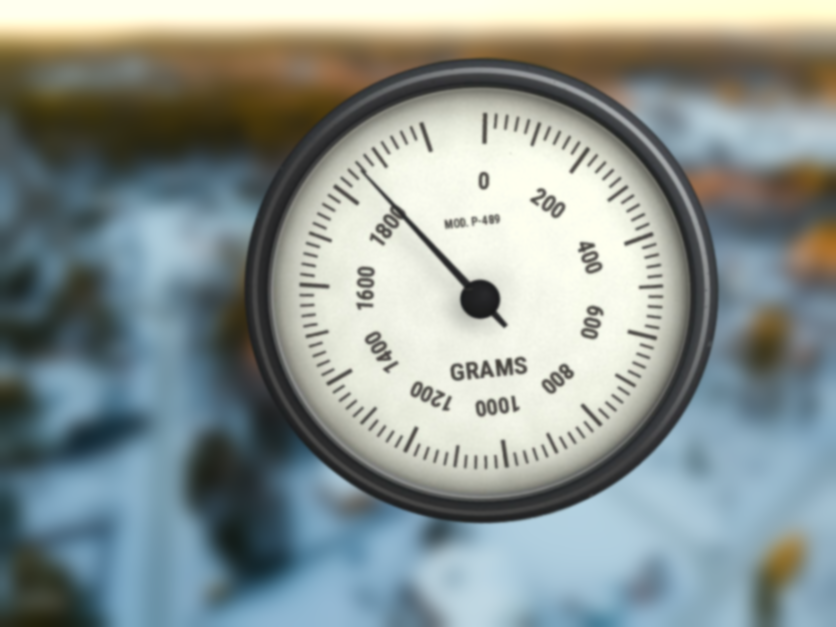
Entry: 1860,g
